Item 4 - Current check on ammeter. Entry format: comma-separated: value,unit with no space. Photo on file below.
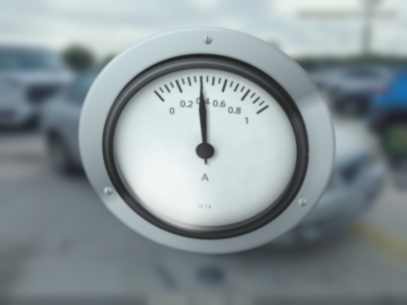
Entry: 0.4,A
